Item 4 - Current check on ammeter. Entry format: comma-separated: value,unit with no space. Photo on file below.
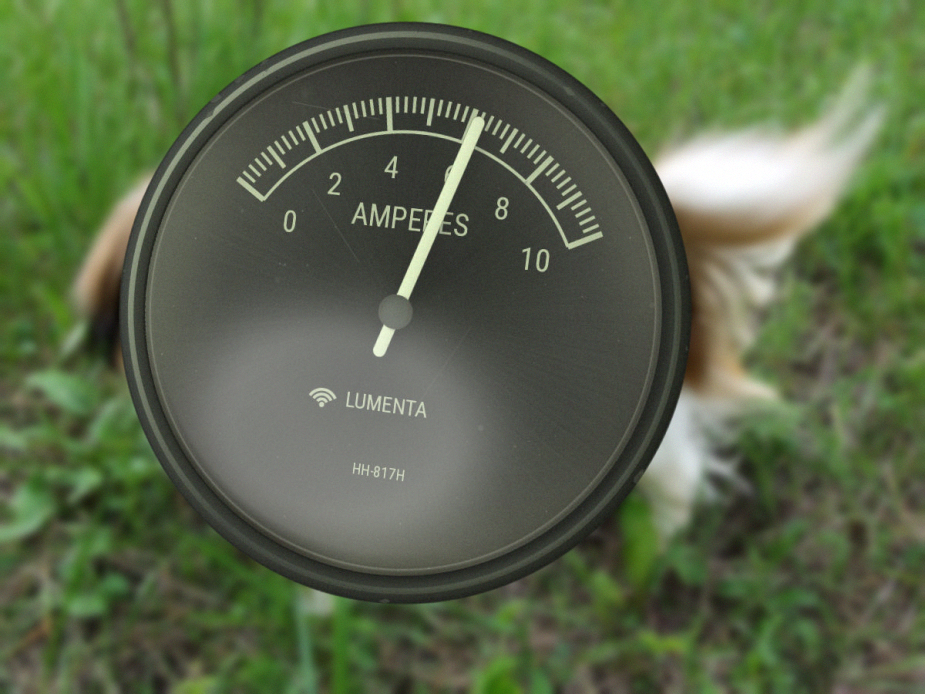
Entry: 6.2,A
